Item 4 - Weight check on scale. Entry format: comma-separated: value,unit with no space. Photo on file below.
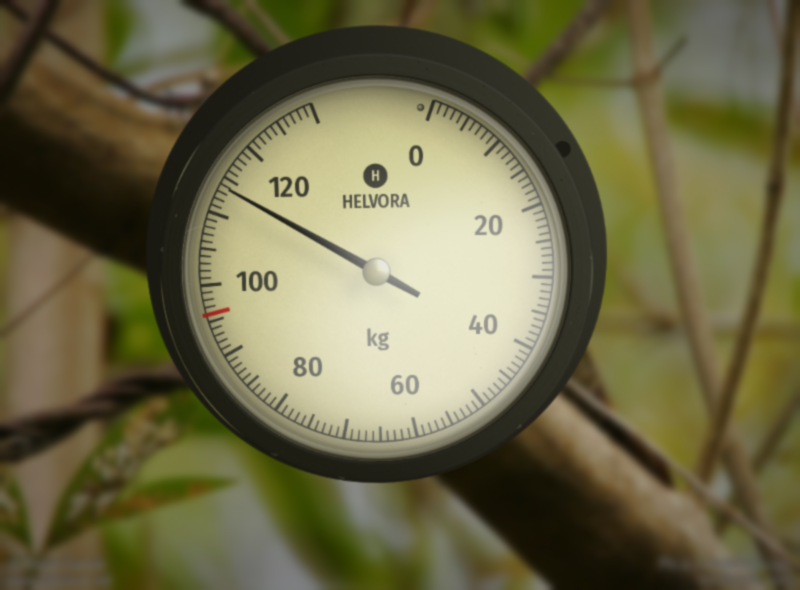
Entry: 114,kg
